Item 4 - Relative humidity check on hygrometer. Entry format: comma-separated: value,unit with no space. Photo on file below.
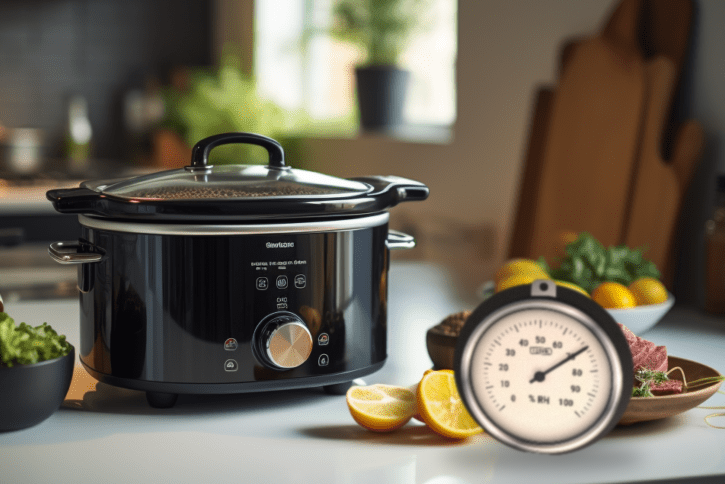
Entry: 70,%
